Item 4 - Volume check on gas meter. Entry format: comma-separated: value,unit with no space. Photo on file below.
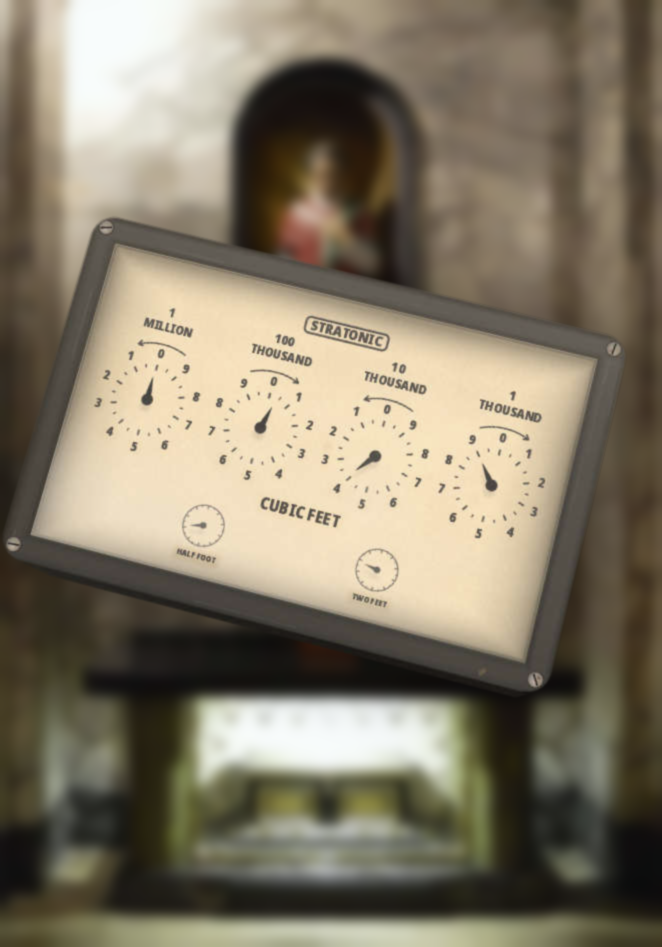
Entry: 3900,ft³
